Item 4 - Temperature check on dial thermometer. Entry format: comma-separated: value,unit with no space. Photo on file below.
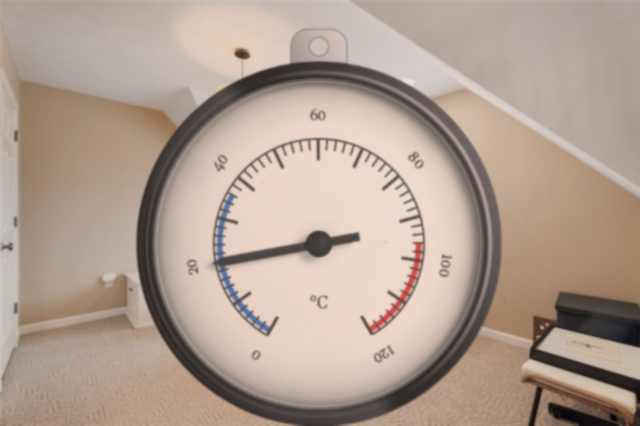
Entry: 20,°C
